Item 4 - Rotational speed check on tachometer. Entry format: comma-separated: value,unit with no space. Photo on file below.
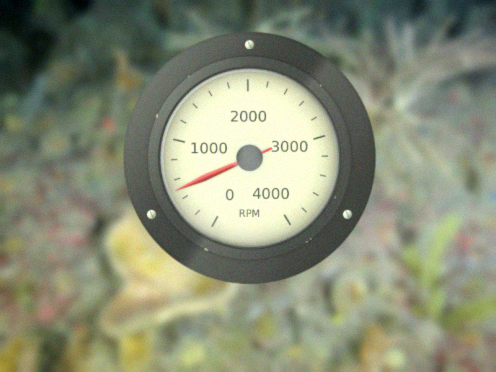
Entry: 500,rpm
